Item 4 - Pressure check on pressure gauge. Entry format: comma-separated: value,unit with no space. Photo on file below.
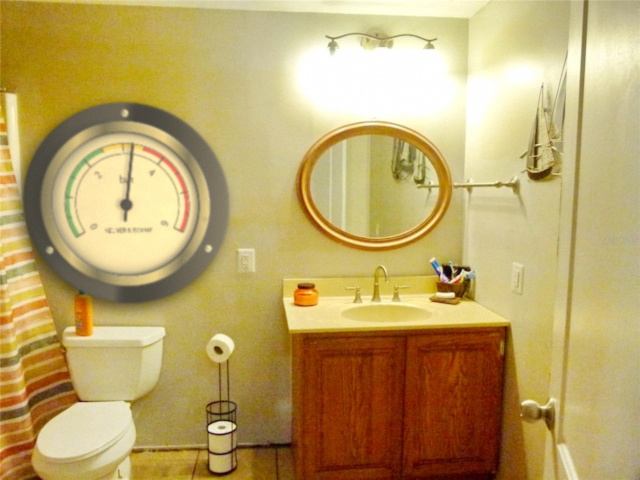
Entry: 3.25,bar
